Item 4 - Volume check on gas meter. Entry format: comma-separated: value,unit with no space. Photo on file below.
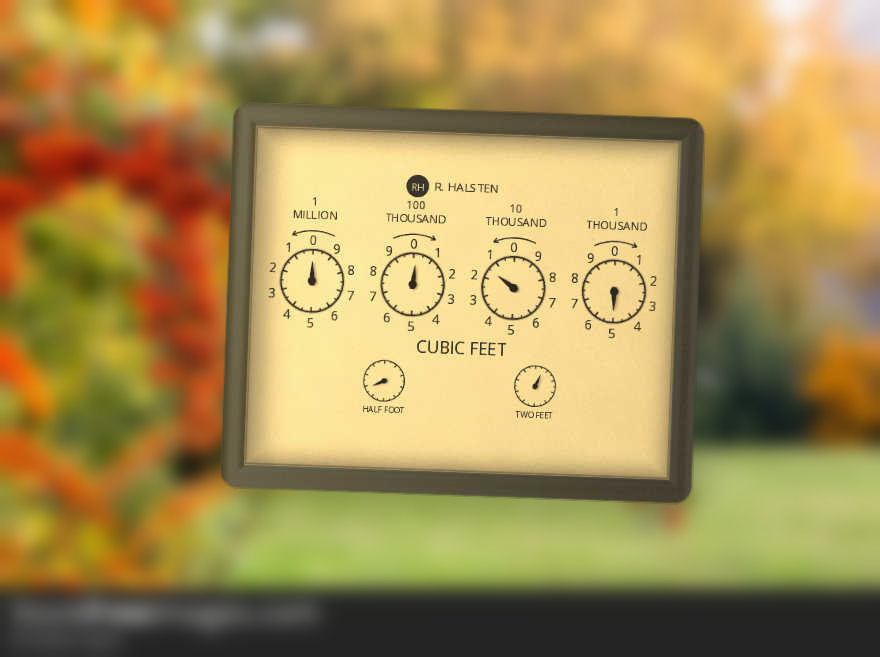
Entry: 1500,ft³
